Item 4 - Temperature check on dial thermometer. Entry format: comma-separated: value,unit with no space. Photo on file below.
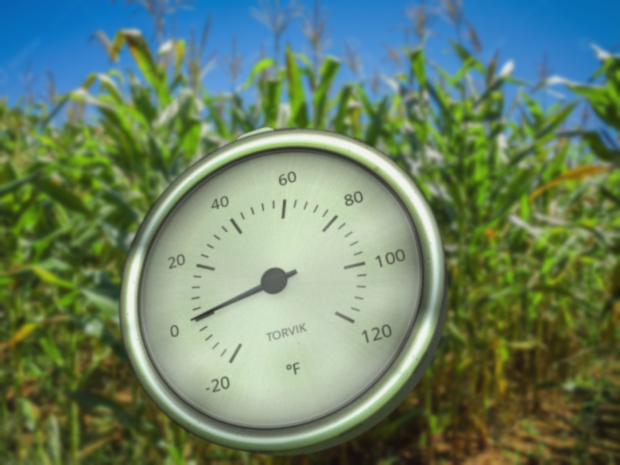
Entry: 0,°F
